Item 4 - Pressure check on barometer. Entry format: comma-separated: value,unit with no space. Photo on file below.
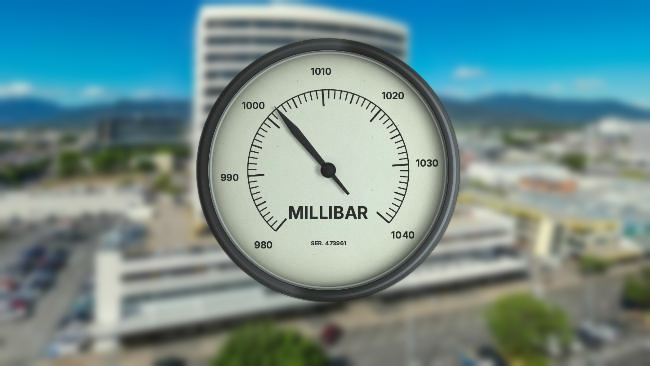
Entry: 1002,mbar
